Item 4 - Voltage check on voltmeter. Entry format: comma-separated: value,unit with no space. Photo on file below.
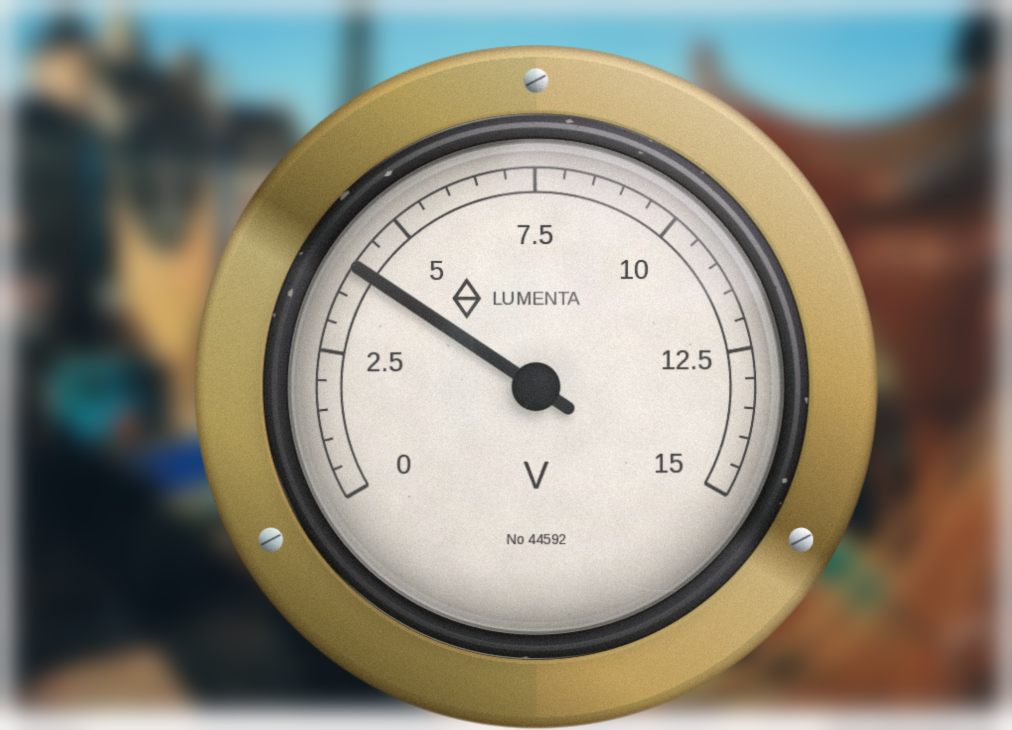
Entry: 4,V
